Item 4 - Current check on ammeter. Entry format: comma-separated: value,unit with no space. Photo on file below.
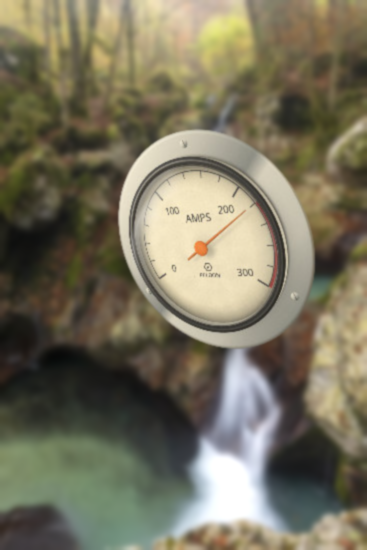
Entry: 220,A
